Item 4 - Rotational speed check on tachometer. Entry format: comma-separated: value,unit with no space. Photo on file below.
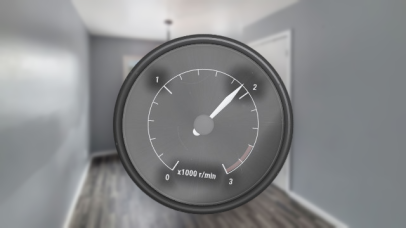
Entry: 1900,rpm
